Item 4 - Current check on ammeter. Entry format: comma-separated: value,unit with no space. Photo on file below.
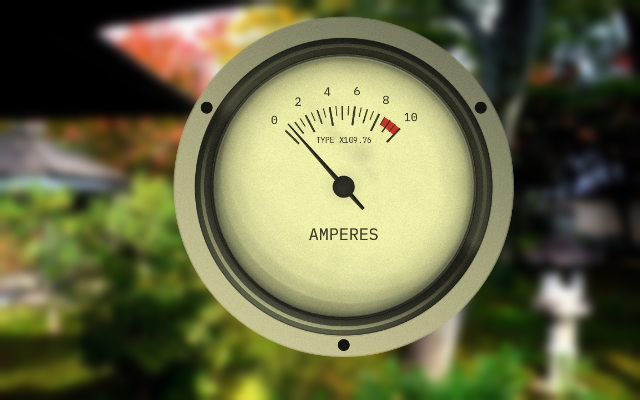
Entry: 0.5,A
